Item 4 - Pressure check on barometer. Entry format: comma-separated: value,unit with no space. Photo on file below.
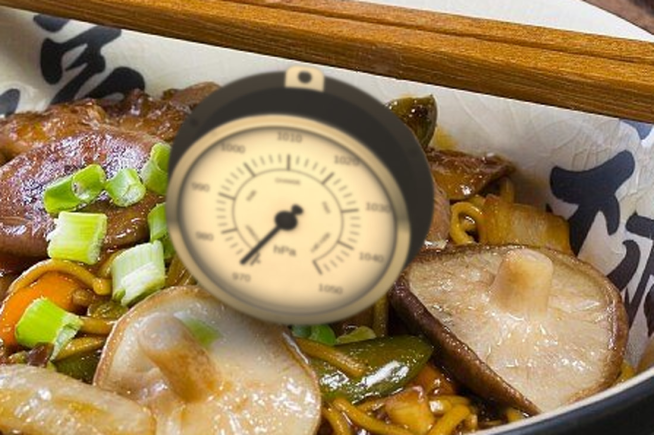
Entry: 972,hPa
